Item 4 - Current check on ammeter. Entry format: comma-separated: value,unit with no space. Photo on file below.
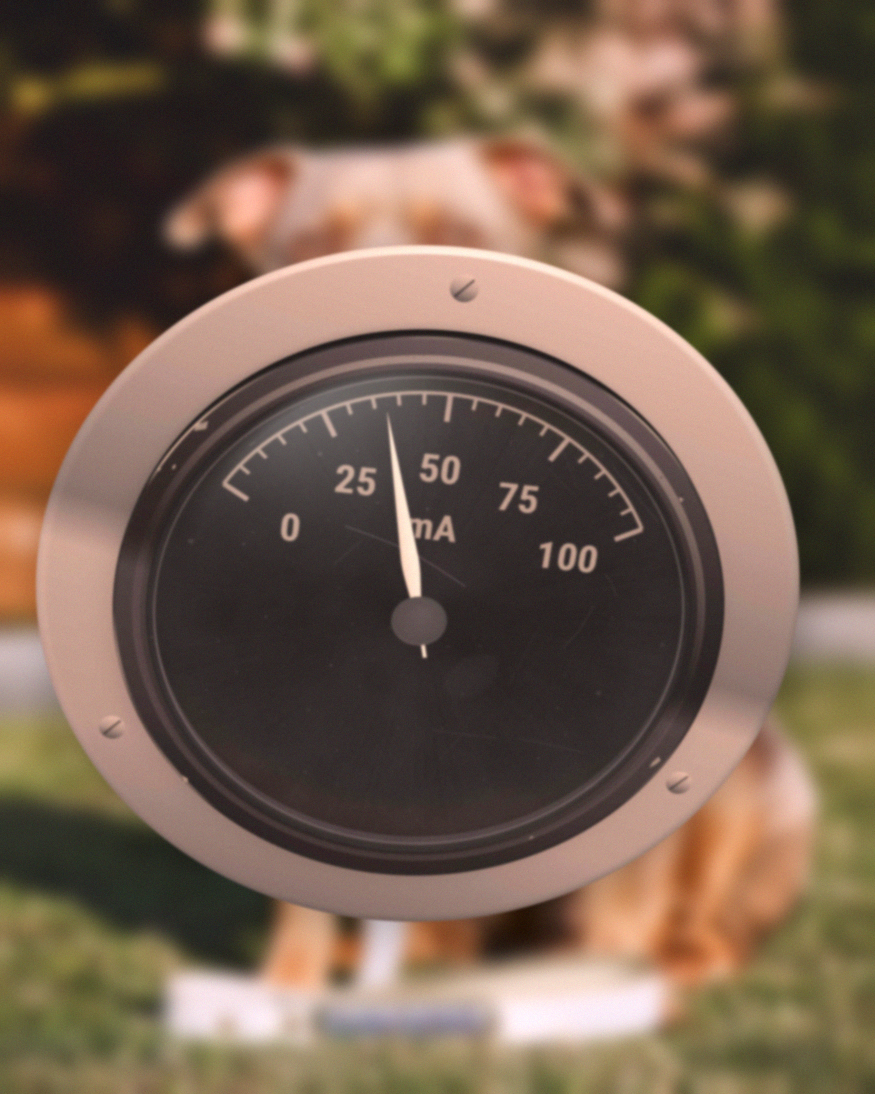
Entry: 37.5,mA
